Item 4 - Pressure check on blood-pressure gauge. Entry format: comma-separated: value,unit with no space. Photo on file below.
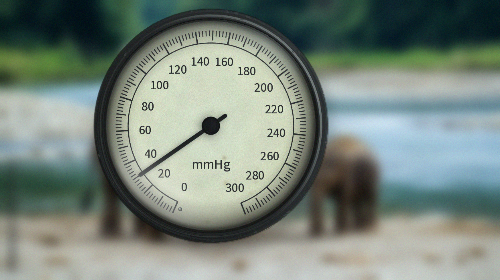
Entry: 30,mmHg
